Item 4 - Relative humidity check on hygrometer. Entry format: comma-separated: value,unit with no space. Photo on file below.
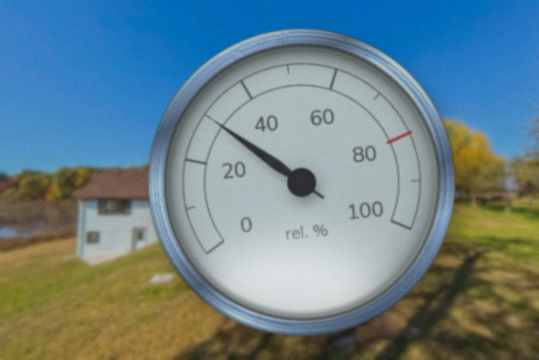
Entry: 30,%
